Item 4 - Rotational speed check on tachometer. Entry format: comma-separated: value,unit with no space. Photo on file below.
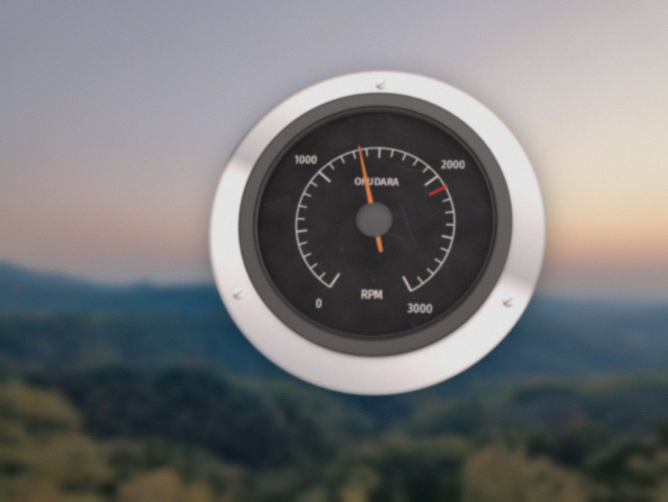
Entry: 1350,rpm
